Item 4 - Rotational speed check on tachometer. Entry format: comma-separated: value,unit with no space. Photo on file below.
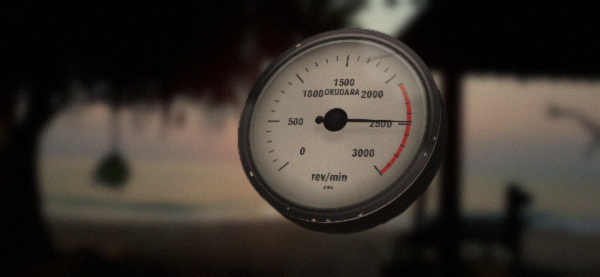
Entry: 2500,rpm
